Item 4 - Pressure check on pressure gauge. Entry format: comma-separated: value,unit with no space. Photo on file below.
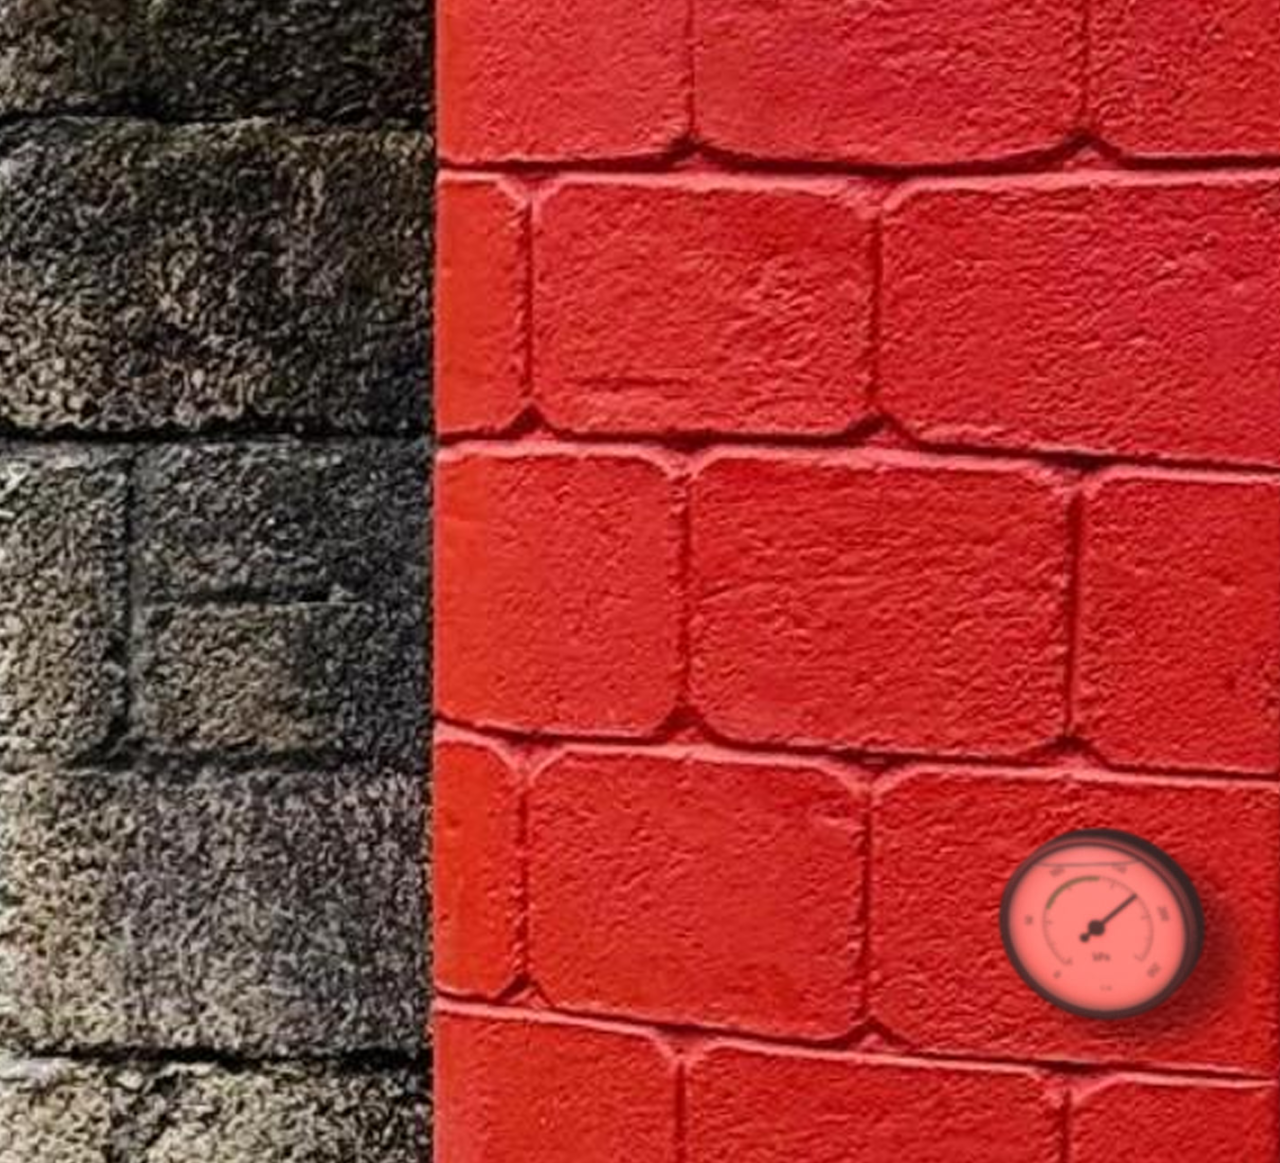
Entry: 175,kPa
